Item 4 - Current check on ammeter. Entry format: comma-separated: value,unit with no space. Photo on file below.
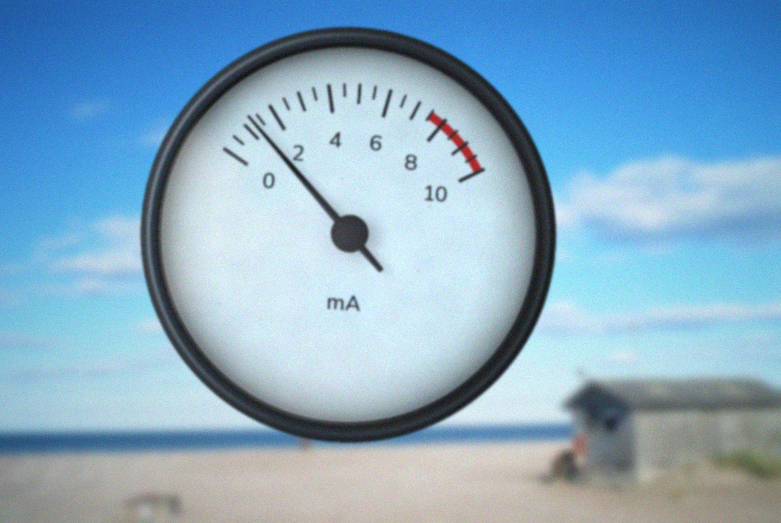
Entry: 1.25,mA
